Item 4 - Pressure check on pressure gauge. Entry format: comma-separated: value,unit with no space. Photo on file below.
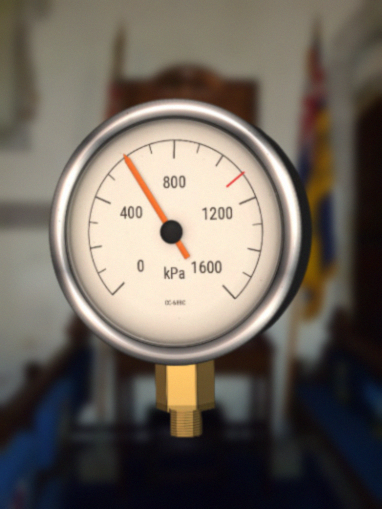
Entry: 600,kPa
